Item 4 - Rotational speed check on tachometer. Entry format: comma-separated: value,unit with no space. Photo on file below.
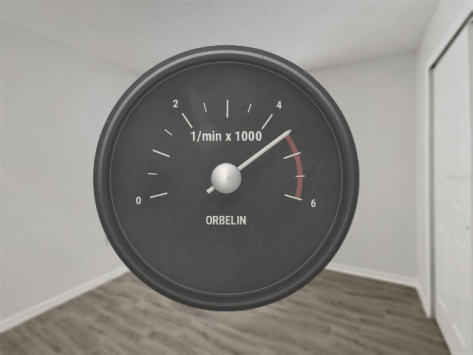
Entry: 4500,rpm
